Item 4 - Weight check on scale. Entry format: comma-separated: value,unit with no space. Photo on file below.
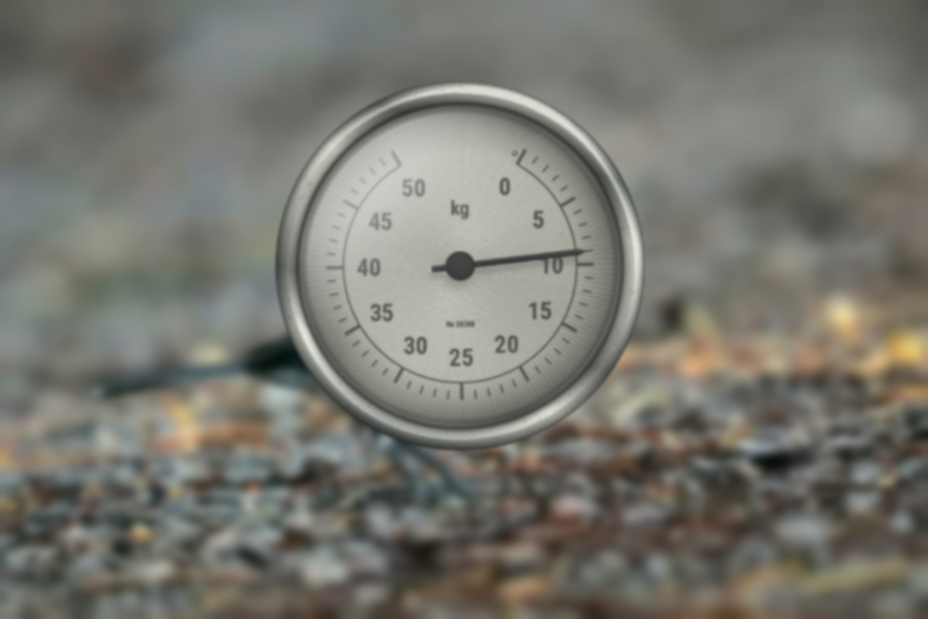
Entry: 9,kg
